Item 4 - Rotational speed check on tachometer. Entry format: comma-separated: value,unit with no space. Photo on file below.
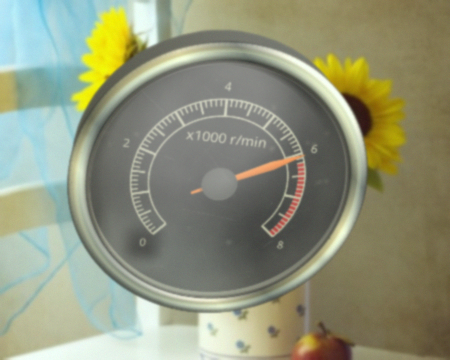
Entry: 6000,rpm
